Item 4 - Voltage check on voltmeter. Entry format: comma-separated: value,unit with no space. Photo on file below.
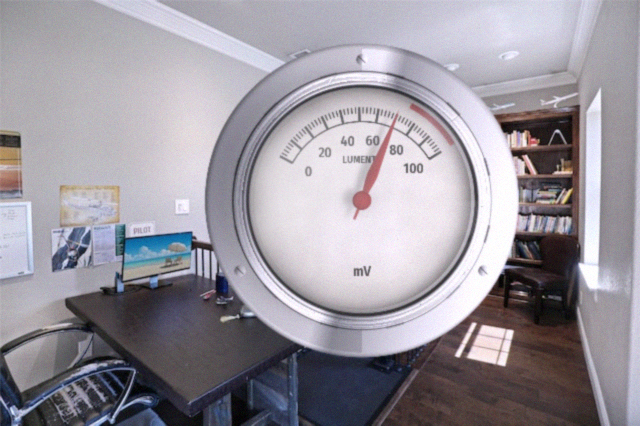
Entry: 70,mV
